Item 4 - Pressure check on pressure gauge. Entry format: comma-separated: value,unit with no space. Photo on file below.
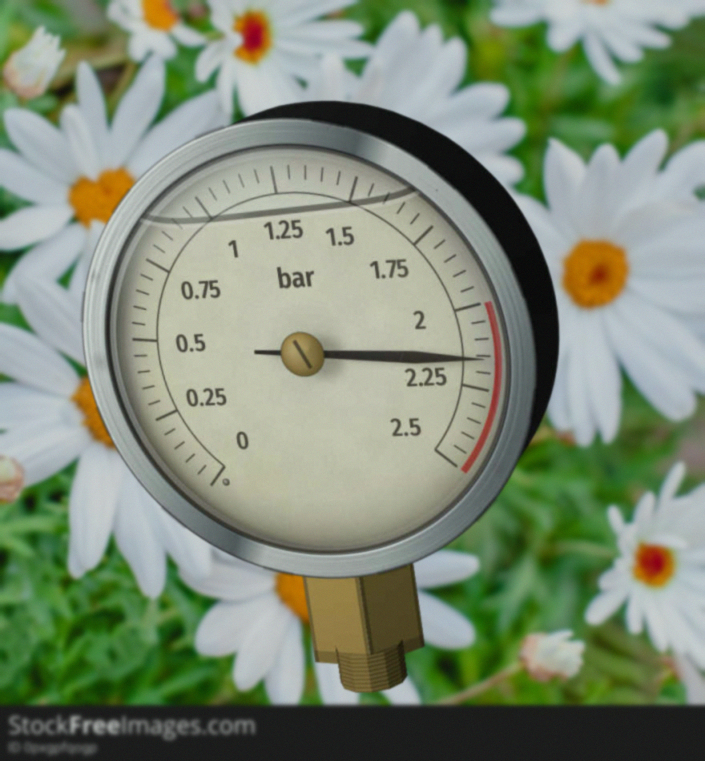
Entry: 2.15,bar
